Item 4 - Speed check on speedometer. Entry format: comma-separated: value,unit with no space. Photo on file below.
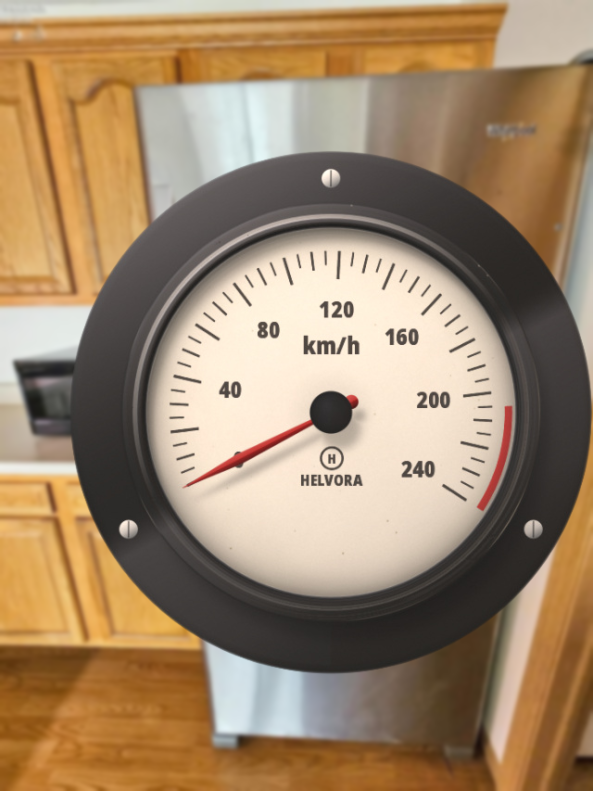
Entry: 0,km/h
